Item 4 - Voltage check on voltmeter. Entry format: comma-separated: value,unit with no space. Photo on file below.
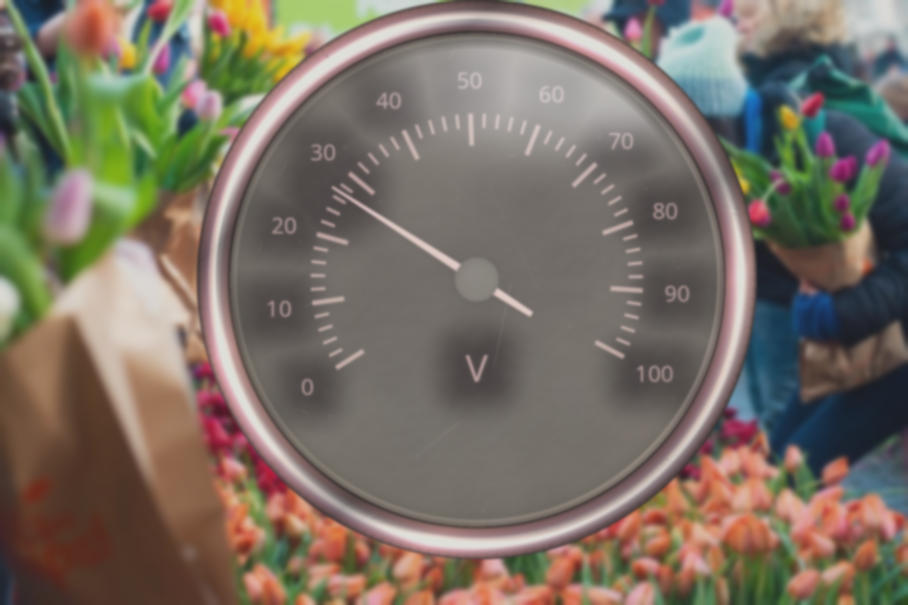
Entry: 27,V
